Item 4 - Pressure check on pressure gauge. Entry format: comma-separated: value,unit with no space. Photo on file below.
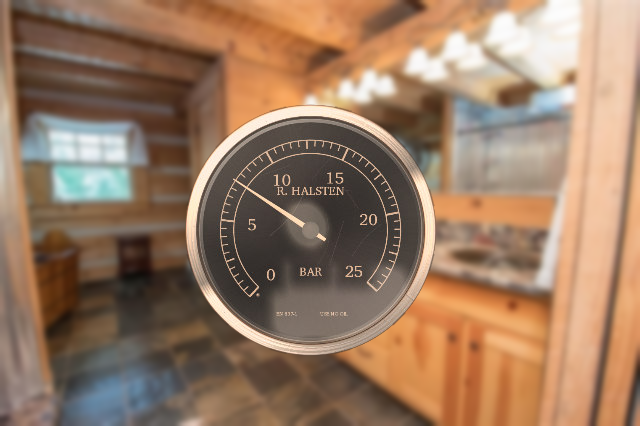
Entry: 7.5,bar
